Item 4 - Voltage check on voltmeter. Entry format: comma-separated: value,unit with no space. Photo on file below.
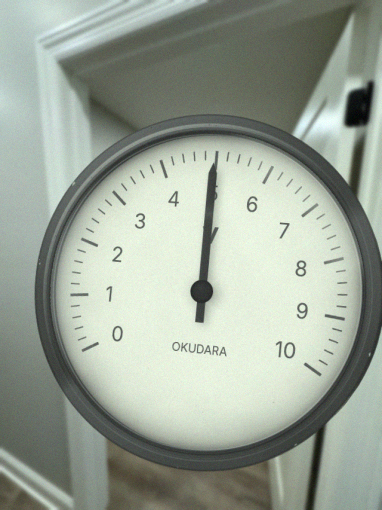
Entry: 5,V
